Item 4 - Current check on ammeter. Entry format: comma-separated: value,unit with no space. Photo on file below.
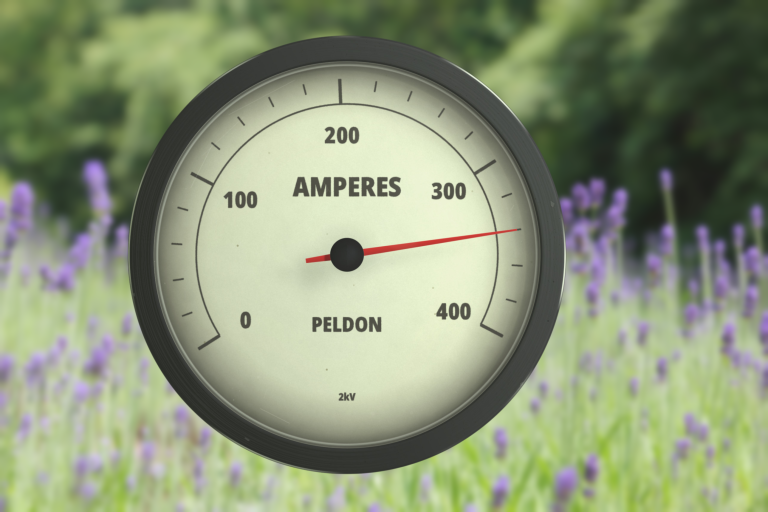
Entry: 340,A
